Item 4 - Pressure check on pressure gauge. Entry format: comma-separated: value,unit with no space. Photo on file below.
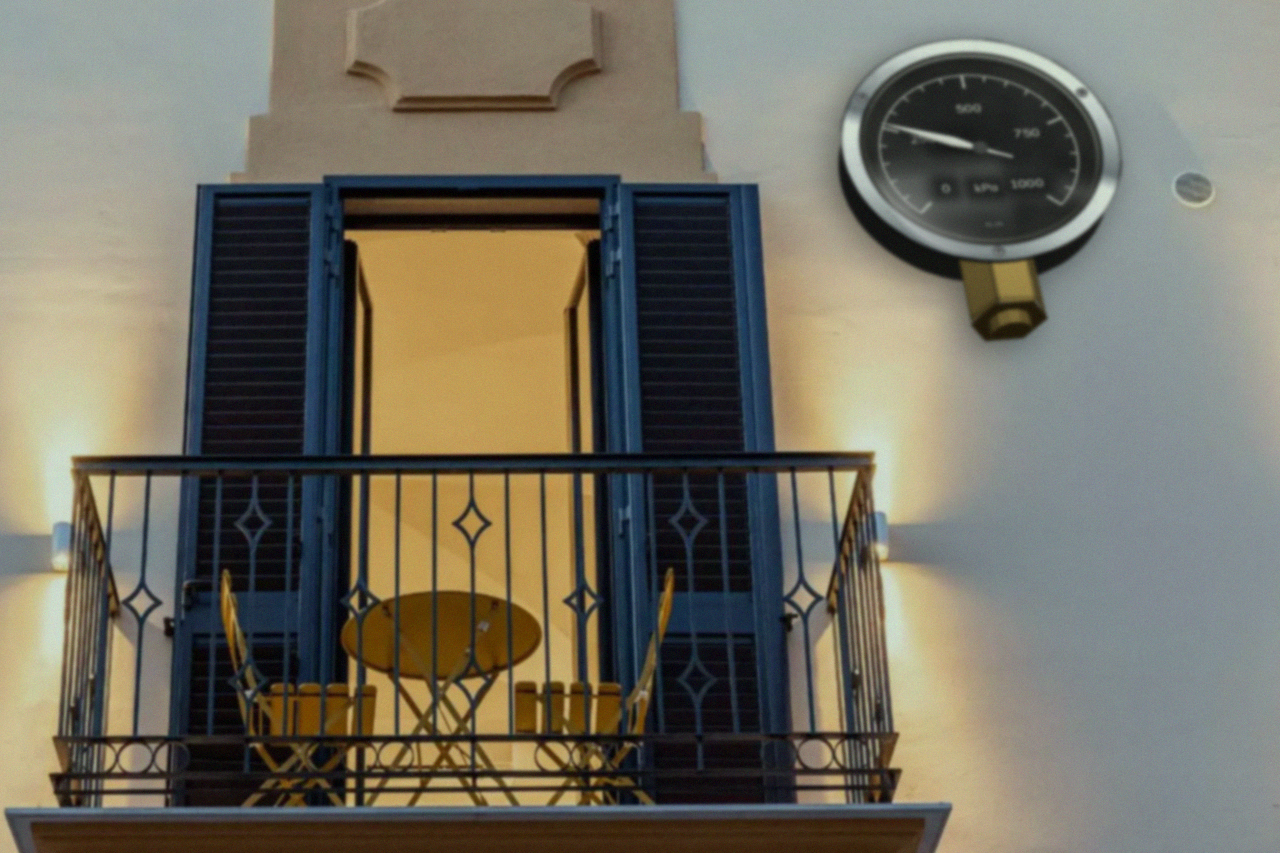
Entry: 250,kPa
